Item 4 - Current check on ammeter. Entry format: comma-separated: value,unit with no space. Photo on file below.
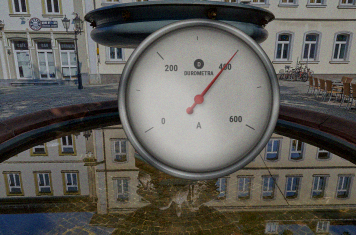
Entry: 400,A
